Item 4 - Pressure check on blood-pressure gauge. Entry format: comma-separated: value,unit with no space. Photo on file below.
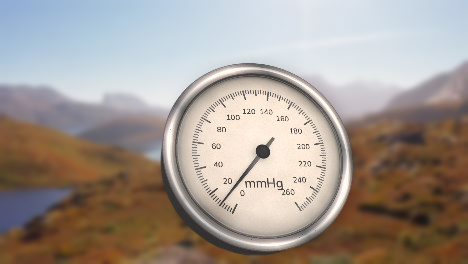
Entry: 10,mmHg
